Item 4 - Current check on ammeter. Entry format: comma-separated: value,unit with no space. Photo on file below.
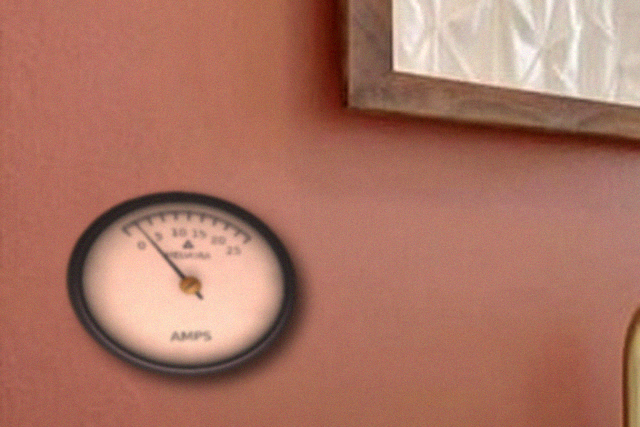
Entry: 2.5,A
